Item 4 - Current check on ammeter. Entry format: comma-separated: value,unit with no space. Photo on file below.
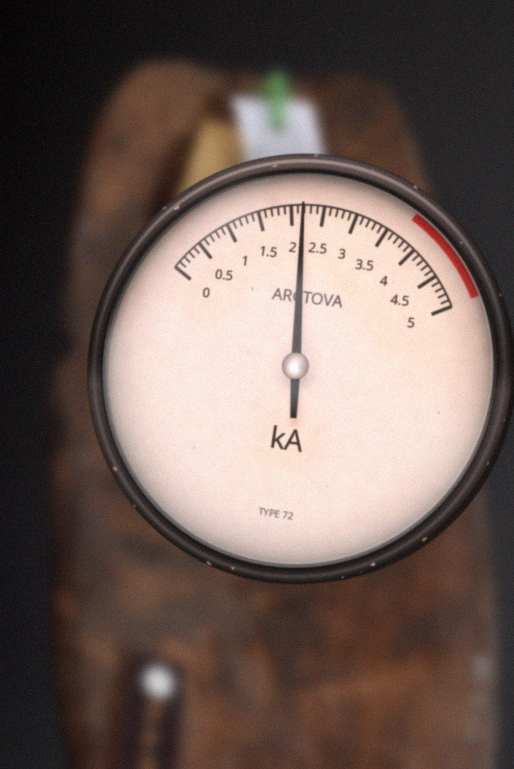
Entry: 2.2,kA
